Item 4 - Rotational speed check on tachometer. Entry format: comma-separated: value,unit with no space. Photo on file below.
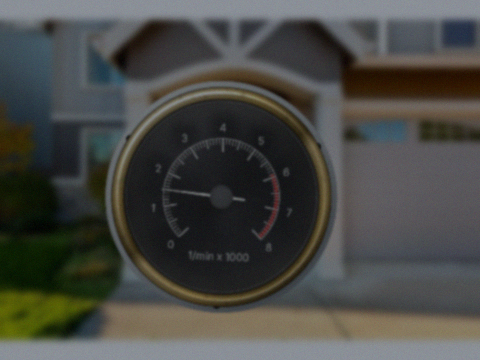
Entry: 1500,rpm
